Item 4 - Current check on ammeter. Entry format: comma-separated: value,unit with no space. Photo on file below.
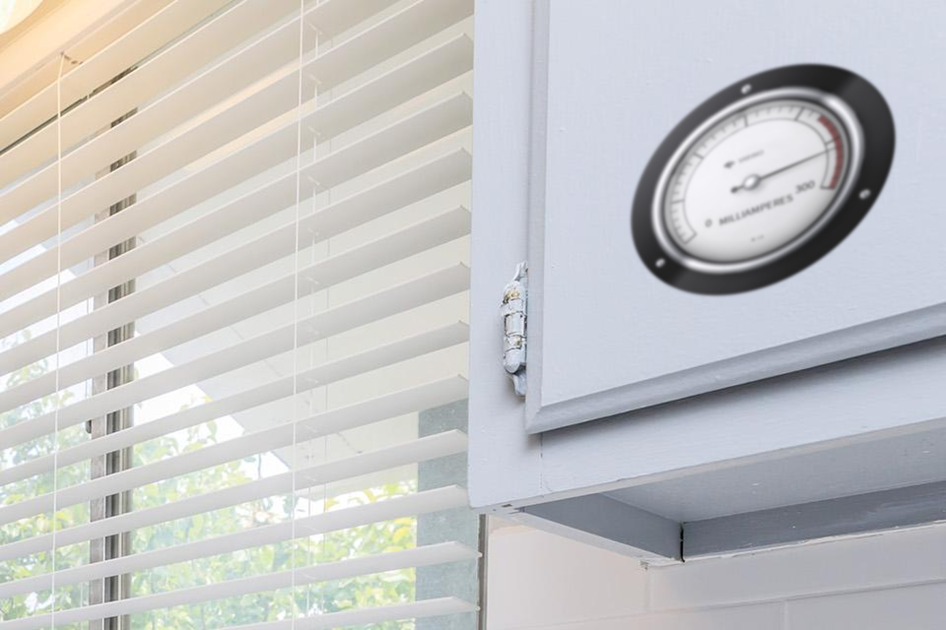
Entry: 260,mA
